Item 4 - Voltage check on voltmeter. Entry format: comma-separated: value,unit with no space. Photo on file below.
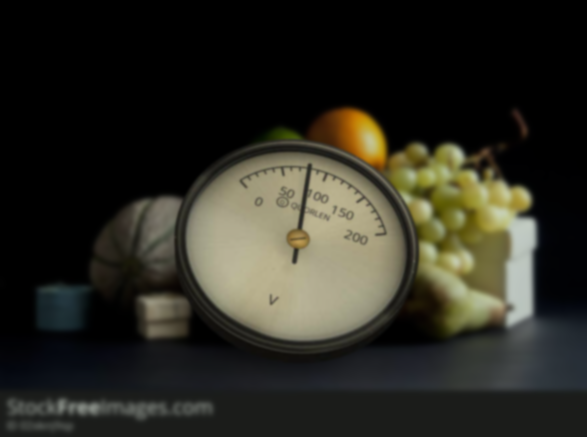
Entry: 80,V
